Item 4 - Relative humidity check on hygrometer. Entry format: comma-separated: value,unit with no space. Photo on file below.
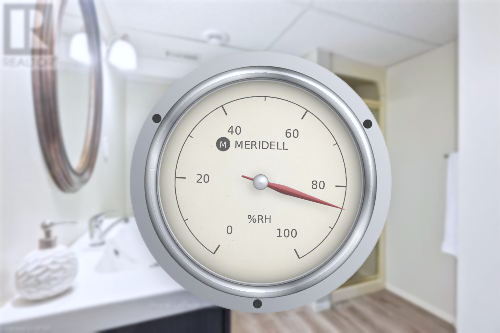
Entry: 85,%
